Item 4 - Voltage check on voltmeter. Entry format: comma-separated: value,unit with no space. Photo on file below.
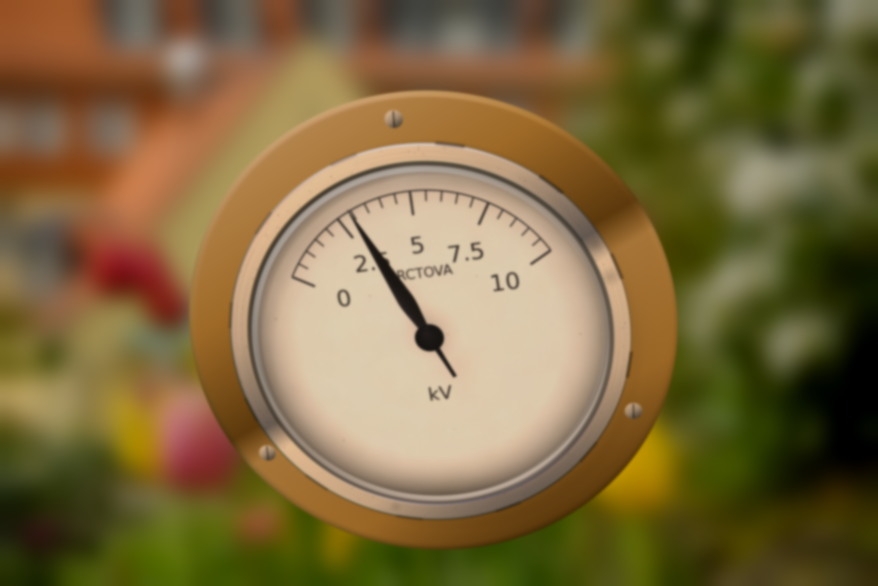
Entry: 3,kV
